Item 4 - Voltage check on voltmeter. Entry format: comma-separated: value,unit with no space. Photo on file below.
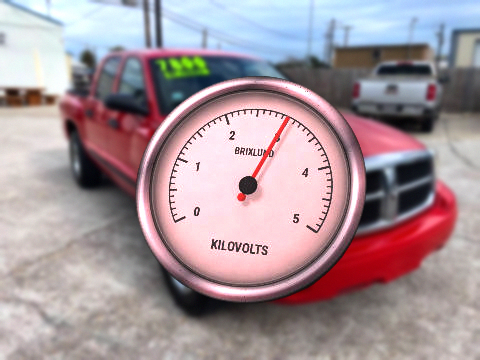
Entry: 3,kV
